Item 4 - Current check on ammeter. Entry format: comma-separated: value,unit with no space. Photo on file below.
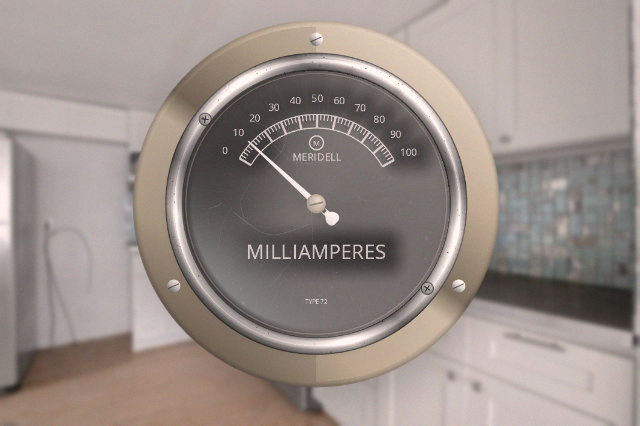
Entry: 10,mA
